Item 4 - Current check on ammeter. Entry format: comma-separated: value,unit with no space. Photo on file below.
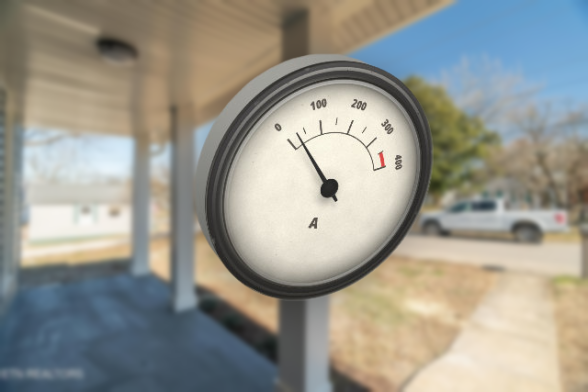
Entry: 25,A
